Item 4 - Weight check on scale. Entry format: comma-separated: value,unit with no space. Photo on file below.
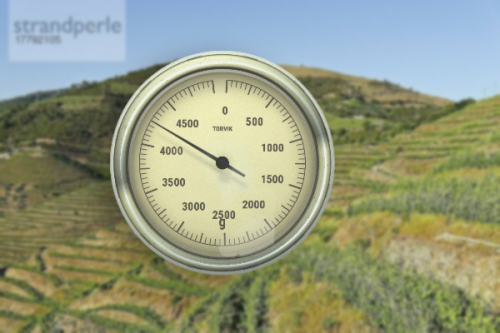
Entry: 4250,g
